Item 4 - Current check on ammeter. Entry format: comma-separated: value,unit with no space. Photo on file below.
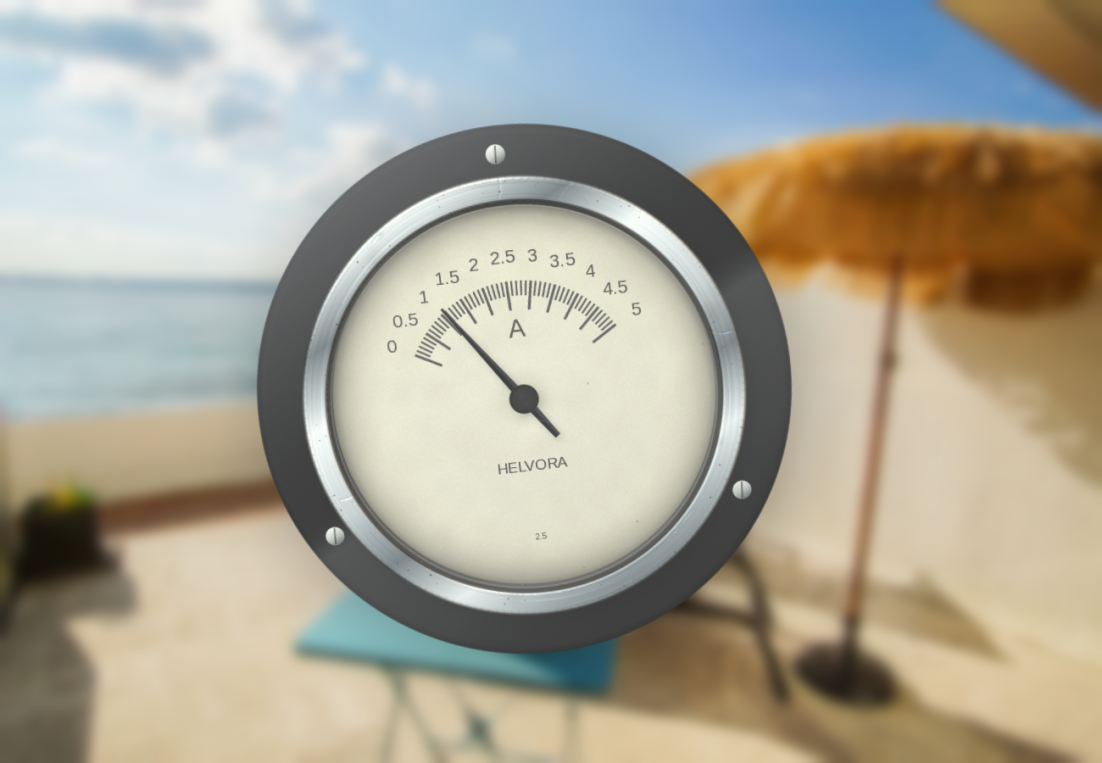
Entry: 1.1,A
